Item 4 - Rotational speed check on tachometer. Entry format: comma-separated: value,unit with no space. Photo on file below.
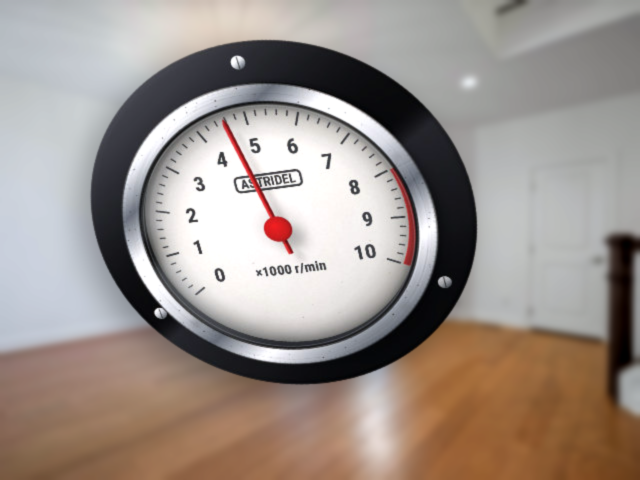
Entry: 4600,rpm
